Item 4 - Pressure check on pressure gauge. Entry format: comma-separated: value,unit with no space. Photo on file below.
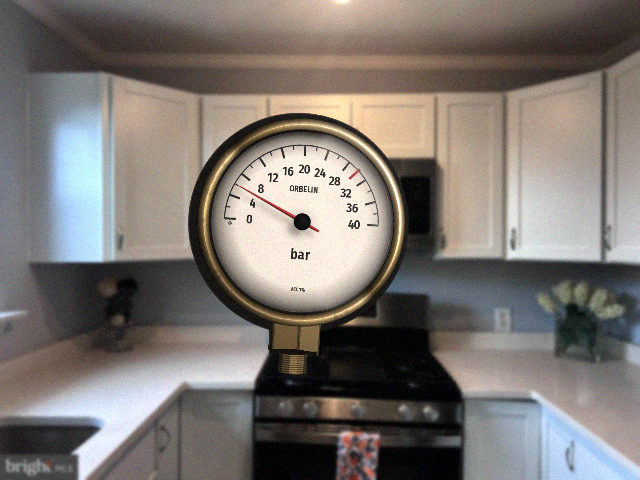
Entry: 6,bar
